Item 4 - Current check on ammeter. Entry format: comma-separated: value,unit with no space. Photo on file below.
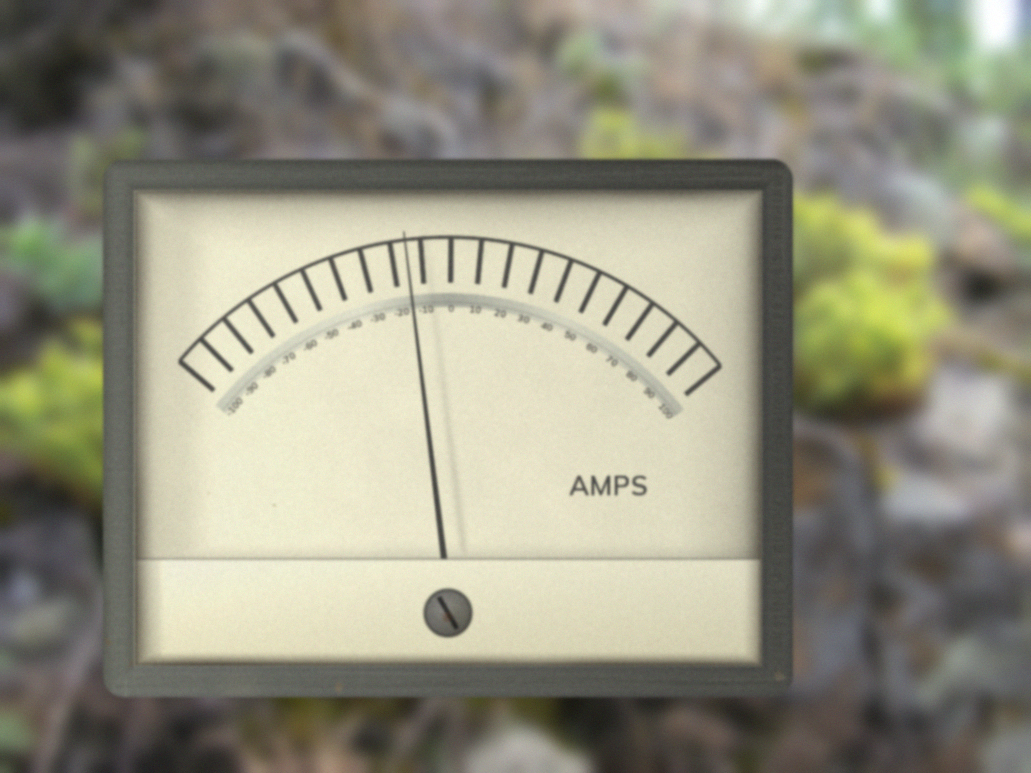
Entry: -15,A
